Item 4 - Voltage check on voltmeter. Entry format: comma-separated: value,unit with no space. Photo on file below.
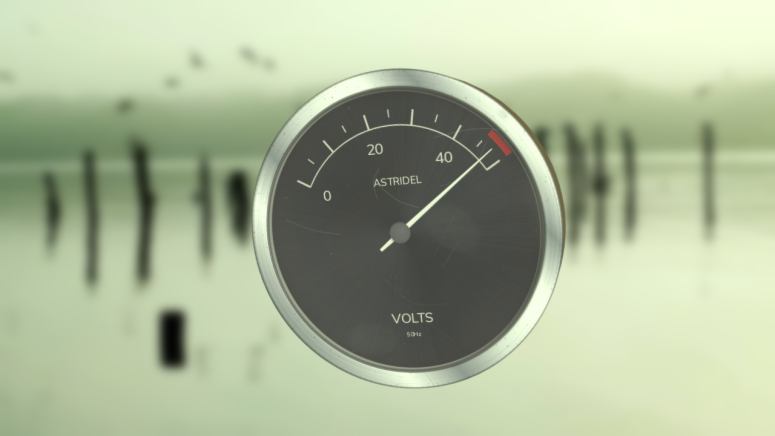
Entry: 47.5,V
